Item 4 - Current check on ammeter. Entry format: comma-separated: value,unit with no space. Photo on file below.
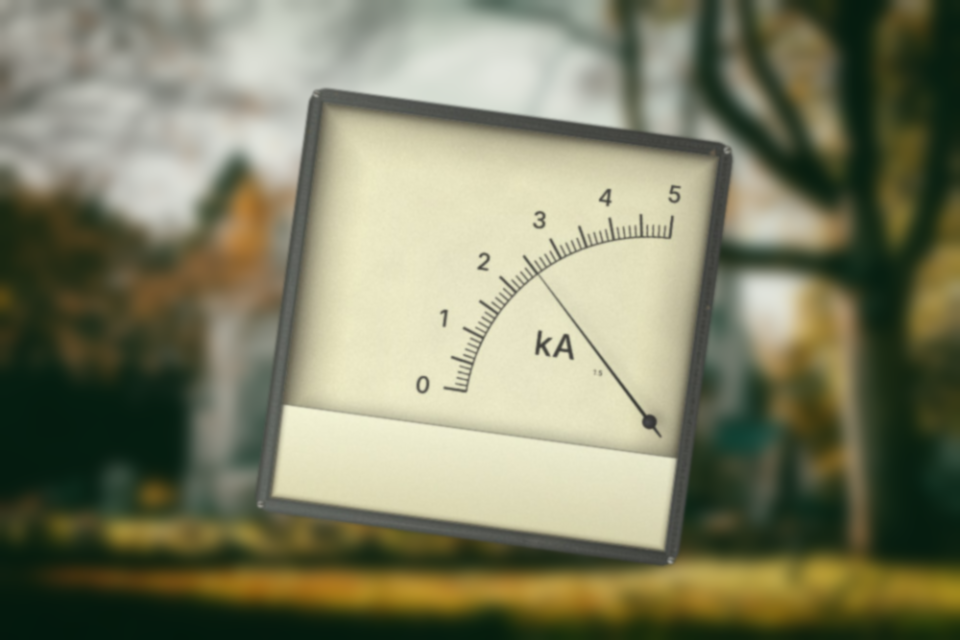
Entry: 2.5,kA
